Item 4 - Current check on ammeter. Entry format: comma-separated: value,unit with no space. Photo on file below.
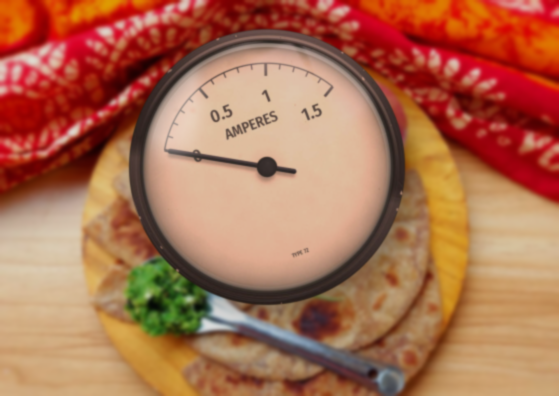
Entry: 0,A
